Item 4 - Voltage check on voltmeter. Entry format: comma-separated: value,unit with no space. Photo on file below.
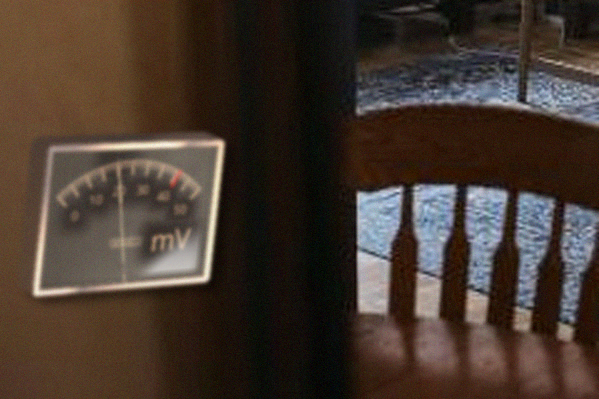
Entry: 20,mV
